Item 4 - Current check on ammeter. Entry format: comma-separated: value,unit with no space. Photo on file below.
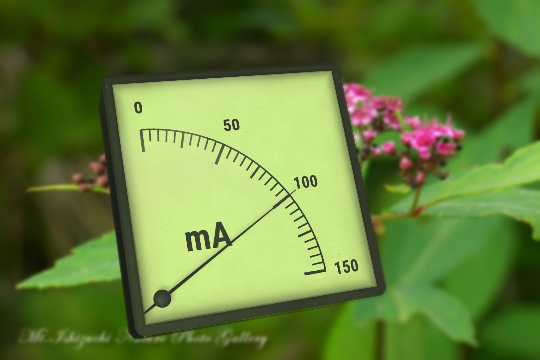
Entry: 100,mA
